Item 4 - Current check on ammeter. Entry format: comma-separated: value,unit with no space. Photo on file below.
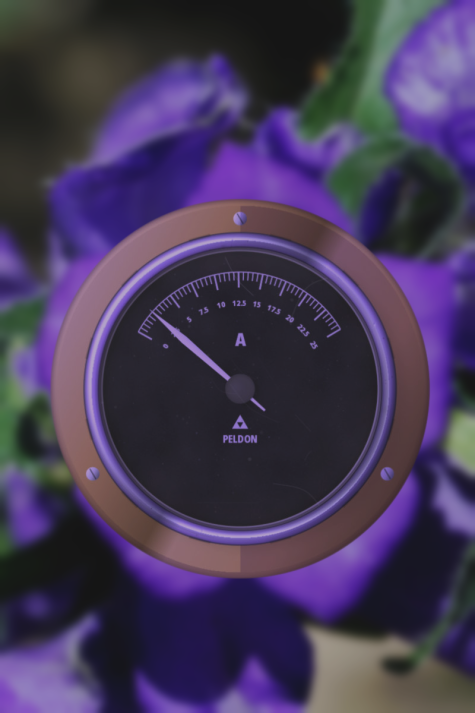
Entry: 2.5,A
